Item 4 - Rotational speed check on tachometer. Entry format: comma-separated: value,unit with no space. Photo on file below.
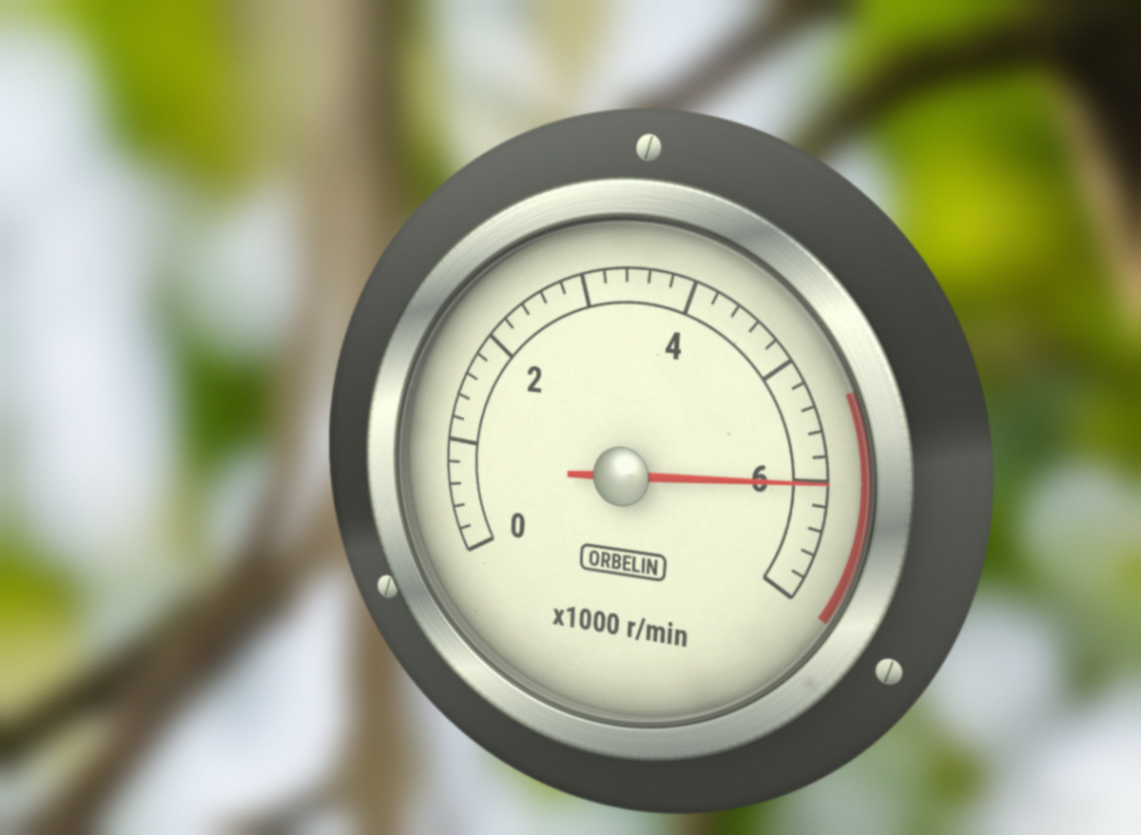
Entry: 6000,rpm
